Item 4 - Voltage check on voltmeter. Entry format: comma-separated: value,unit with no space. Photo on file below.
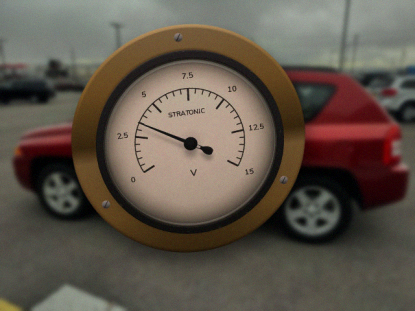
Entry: 3.5,V
